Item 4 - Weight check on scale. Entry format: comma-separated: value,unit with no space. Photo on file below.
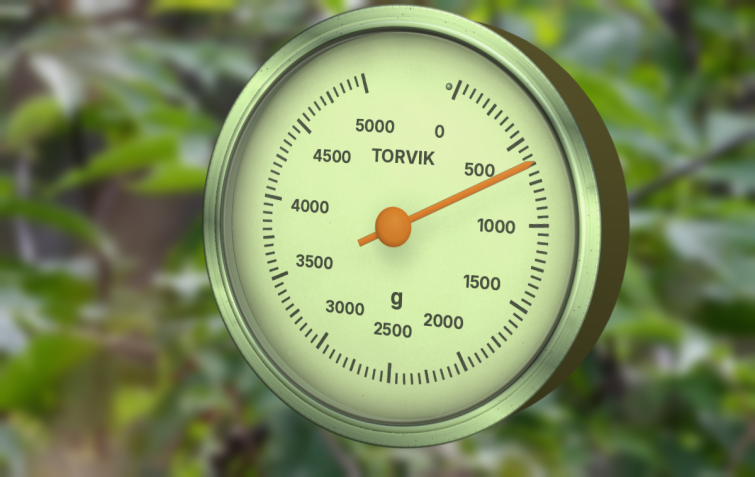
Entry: 650,g
